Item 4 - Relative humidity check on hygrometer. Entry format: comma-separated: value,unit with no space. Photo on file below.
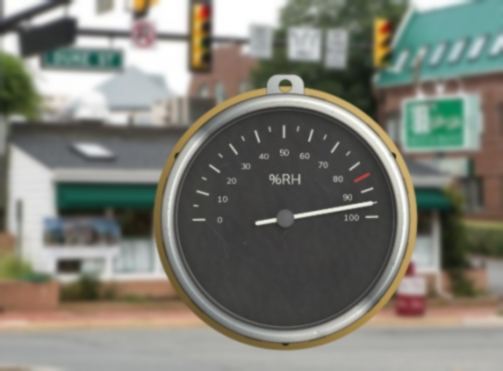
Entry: 95,%
